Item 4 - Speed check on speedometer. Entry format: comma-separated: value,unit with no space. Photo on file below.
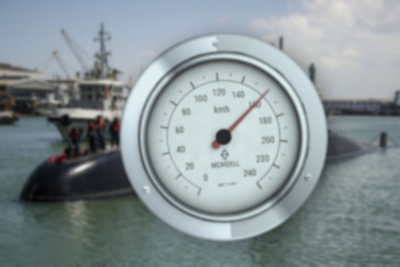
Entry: 160,km/h
